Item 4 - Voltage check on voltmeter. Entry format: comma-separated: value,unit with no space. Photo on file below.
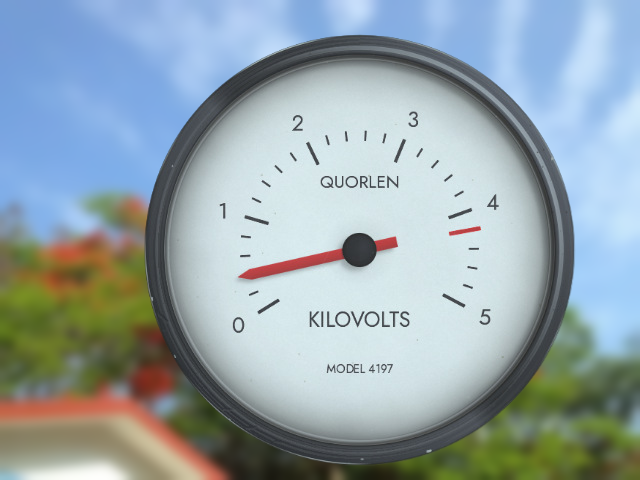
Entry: 0.4,kV
